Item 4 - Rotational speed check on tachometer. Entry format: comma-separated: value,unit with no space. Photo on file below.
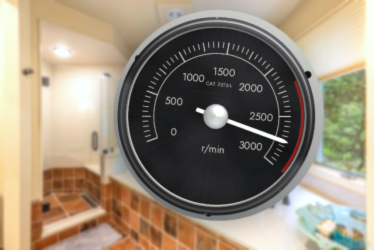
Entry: 2750,rpm
